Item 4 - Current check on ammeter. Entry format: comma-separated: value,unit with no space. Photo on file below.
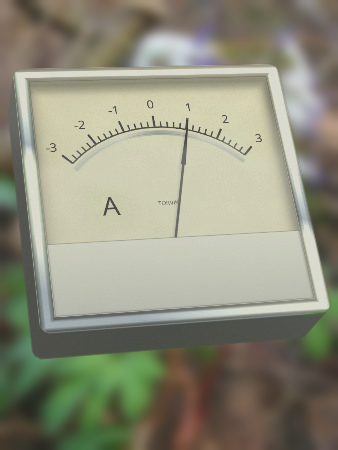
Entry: 1,A
